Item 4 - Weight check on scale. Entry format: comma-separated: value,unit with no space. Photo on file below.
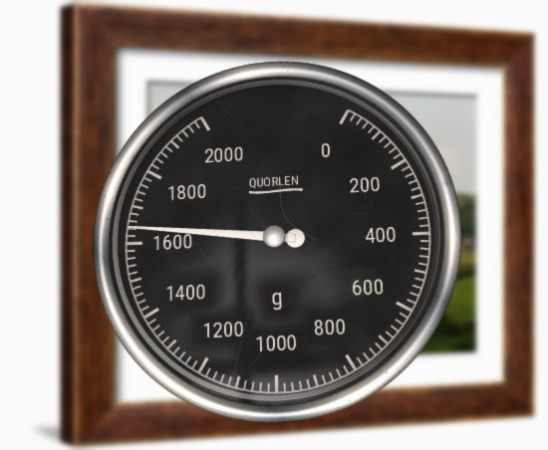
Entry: 1640,g
